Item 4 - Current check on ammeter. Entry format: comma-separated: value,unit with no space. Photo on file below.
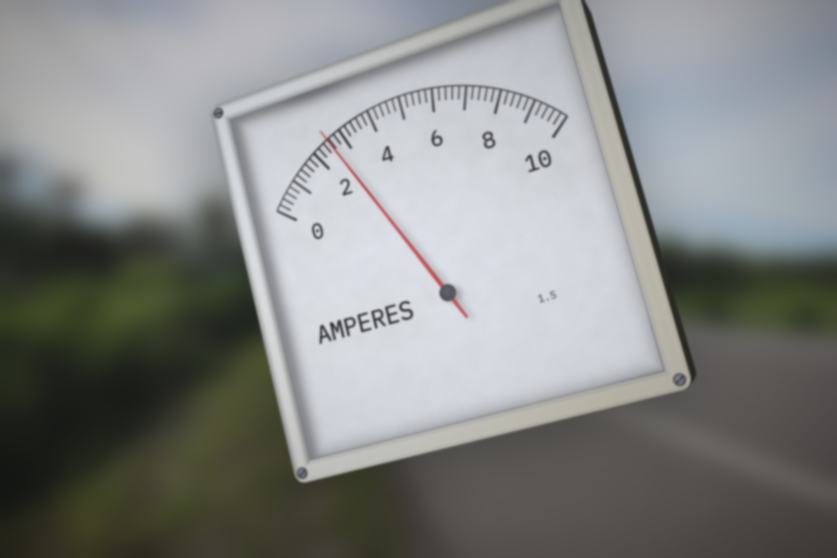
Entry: 2.6,A
